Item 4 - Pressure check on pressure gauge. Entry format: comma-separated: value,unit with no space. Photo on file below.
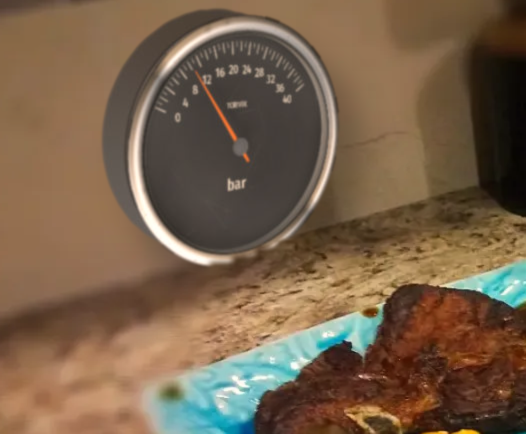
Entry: 10,bar
